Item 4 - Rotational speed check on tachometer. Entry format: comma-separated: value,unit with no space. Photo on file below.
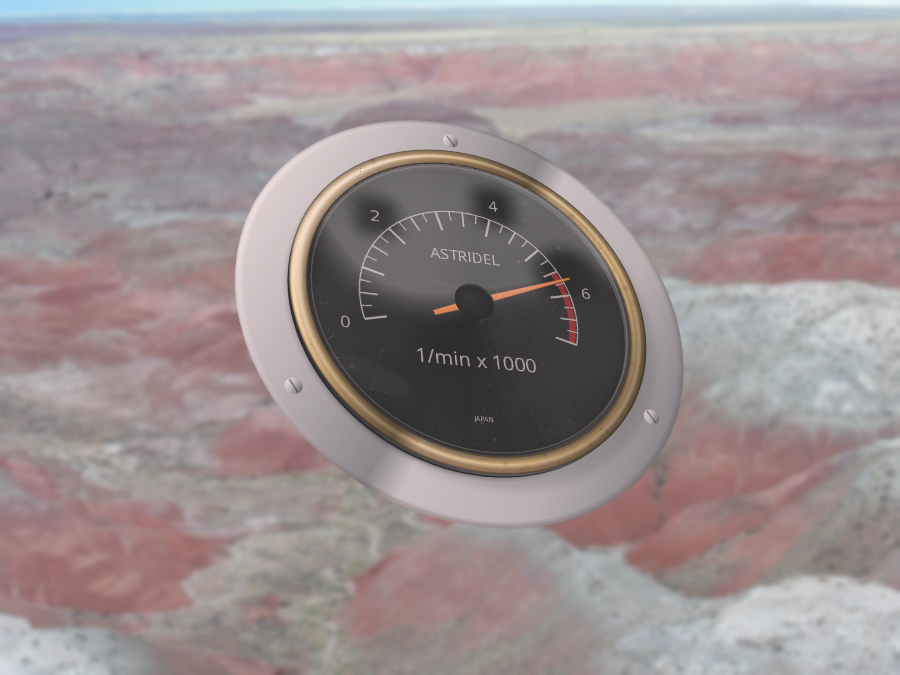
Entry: 5750,rpm
